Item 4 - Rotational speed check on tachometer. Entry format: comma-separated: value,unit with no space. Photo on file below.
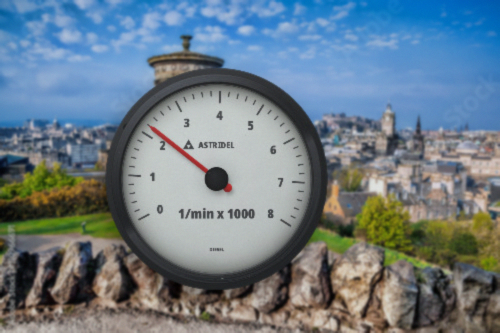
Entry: 2200,rpm
